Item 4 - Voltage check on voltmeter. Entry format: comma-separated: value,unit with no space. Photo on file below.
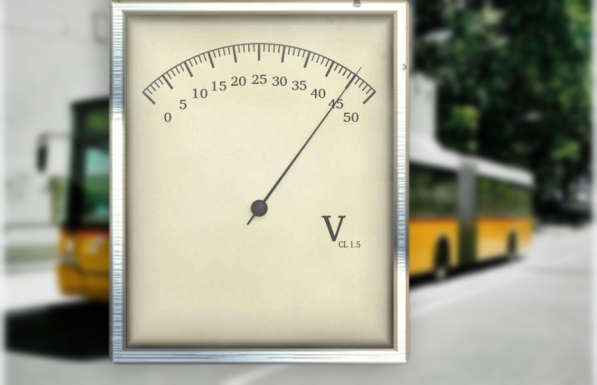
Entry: 45,V
